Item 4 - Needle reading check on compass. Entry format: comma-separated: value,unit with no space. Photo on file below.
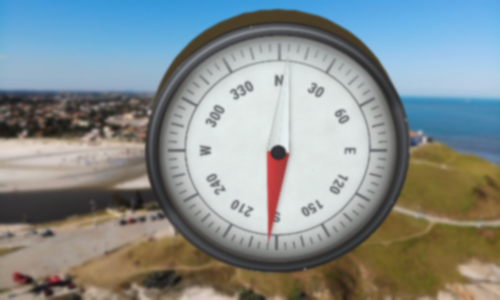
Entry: 185,°
